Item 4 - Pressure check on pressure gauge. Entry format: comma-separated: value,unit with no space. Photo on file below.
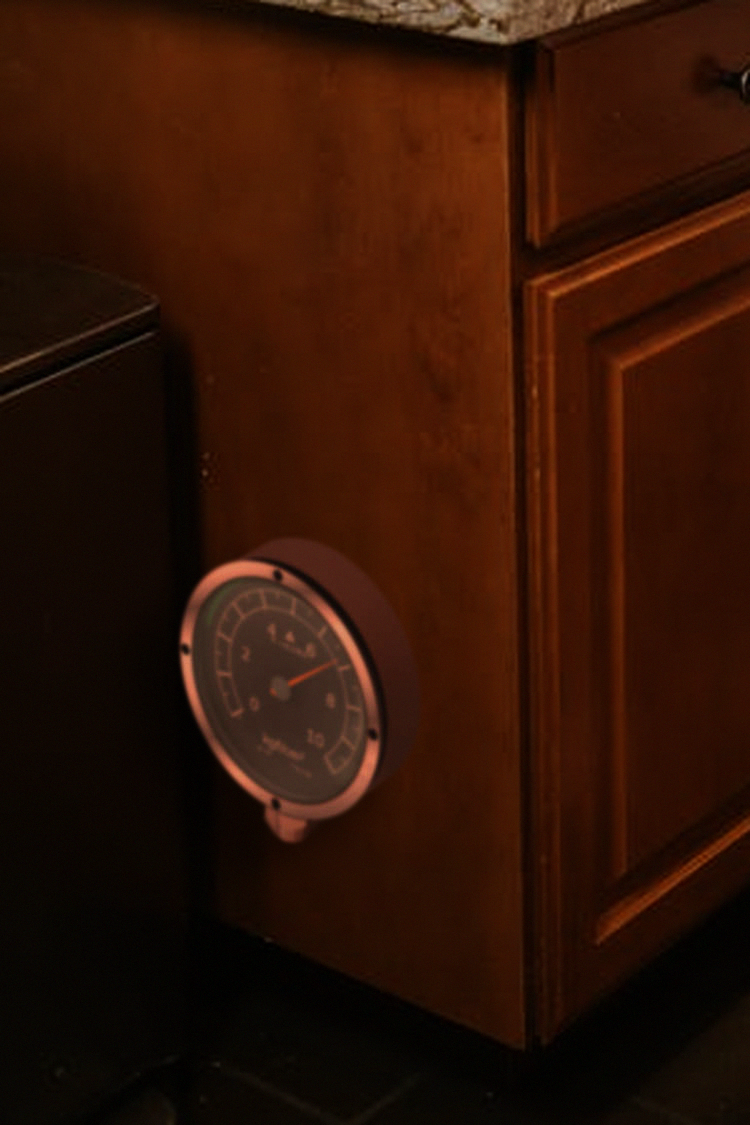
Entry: 6.75,kg/cm²
